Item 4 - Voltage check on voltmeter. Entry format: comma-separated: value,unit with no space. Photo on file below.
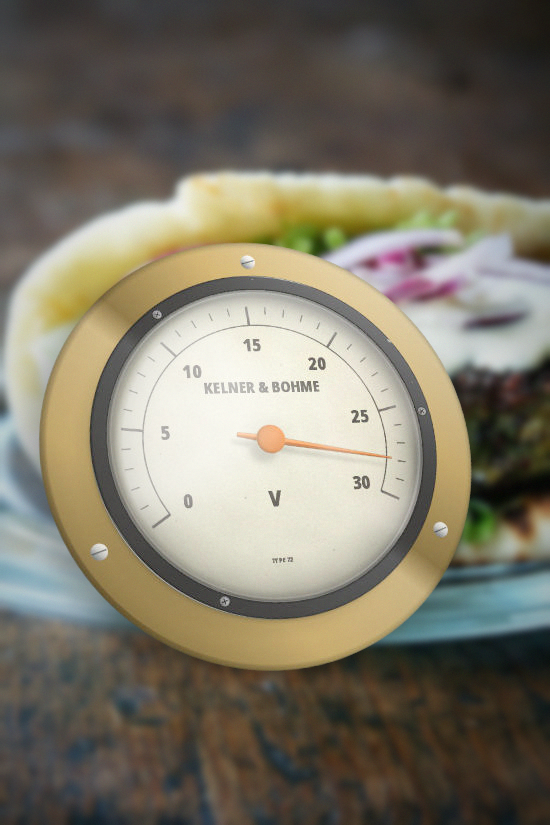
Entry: 28,V
